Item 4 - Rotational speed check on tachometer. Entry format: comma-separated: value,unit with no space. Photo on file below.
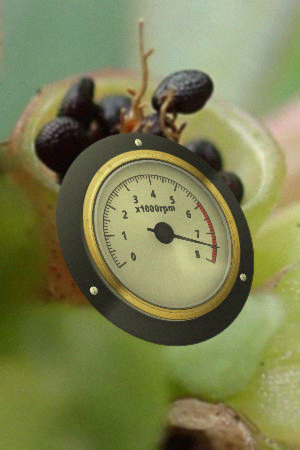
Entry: 7500,rpm
